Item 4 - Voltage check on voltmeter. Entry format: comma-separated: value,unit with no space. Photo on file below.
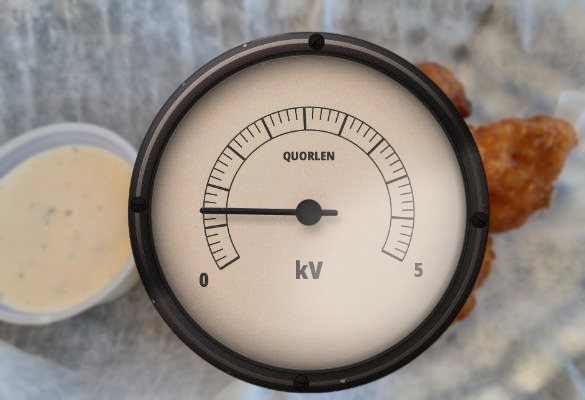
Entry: 0.7,kV
